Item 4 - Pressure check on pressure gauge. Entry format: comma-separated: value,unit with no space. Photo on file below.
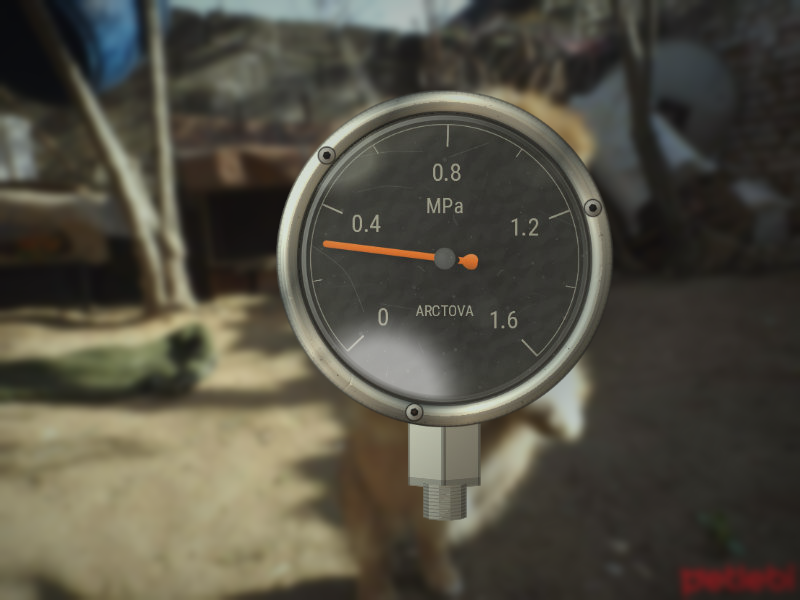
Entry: 0.3,MPa
